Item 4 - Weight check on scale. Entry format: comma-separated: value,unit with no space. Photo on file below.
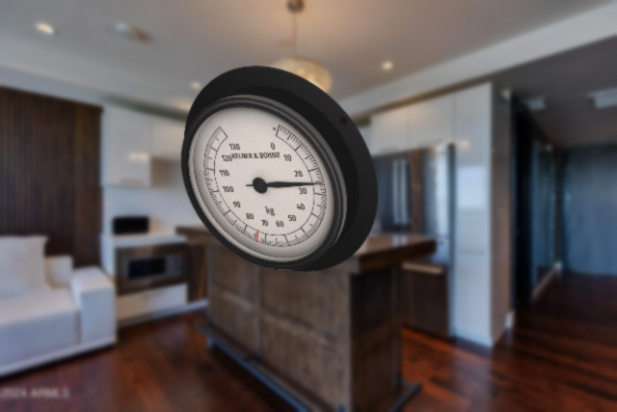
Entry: 25,kg
